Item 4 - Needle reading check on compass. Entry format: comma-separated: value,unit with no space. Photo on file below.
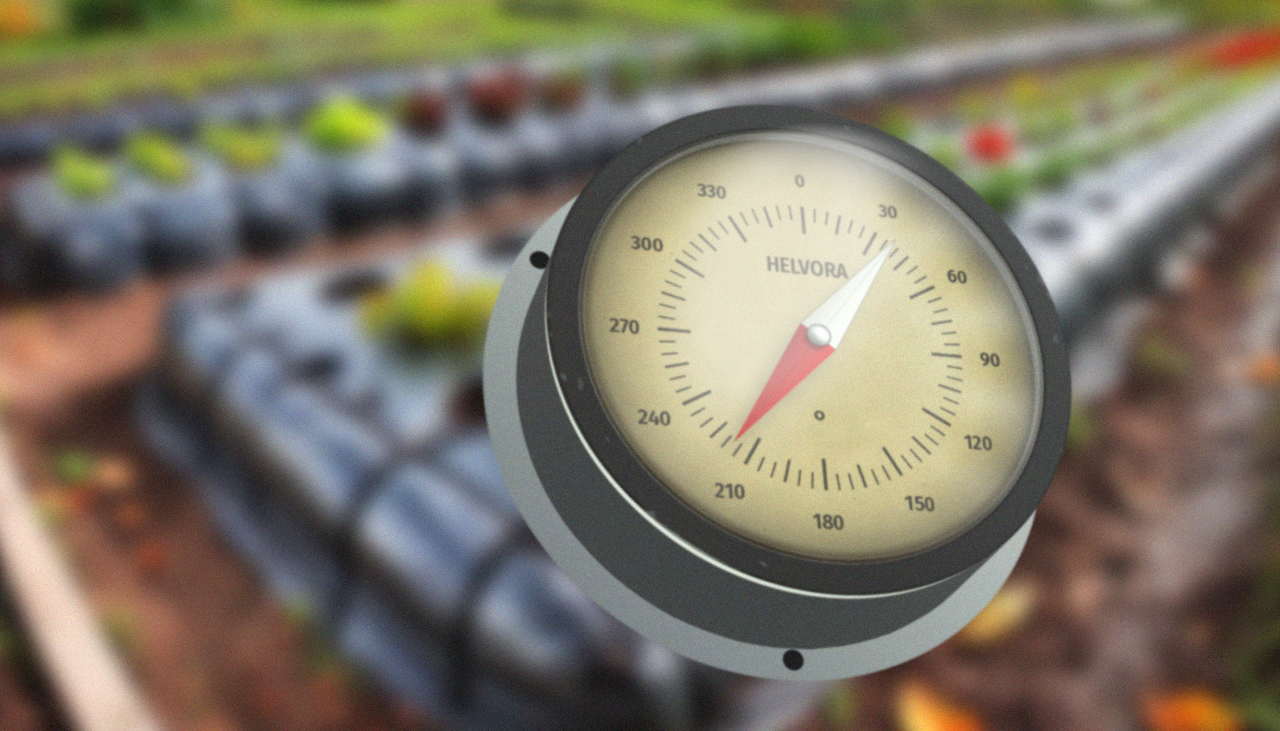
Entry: 217.5,°
